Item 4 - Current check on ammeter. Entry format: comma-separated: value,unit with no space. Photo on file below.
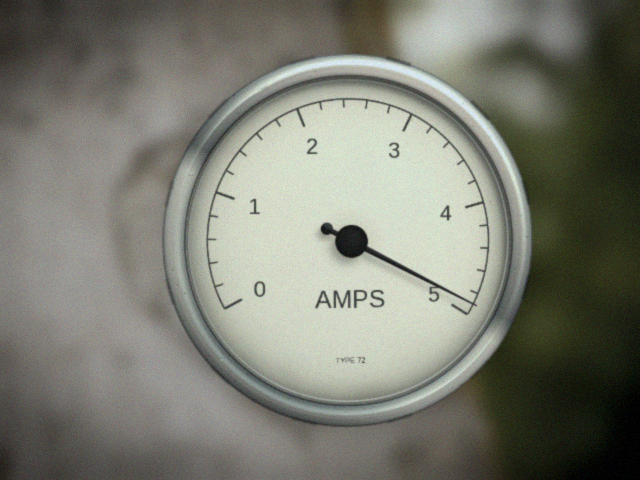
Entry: 4.9,A
